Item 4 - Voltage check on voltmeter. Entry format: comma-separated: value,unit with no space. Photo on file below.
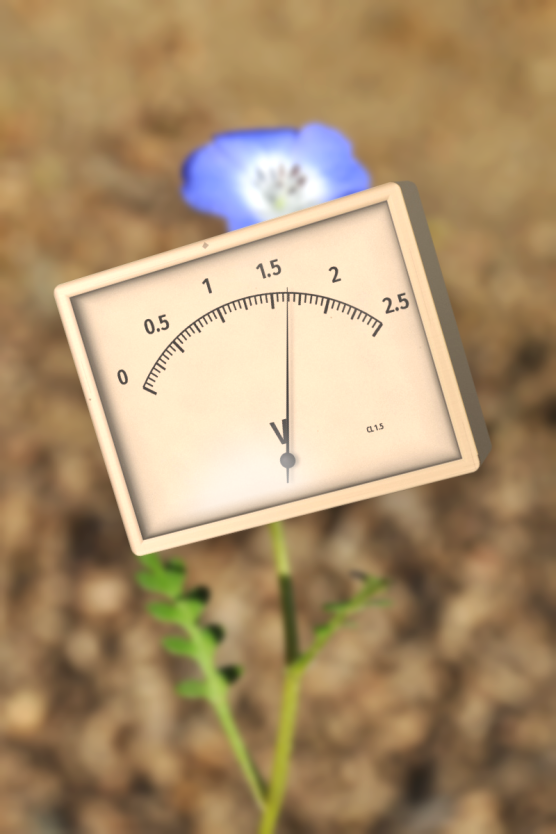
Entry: 1.65,V
